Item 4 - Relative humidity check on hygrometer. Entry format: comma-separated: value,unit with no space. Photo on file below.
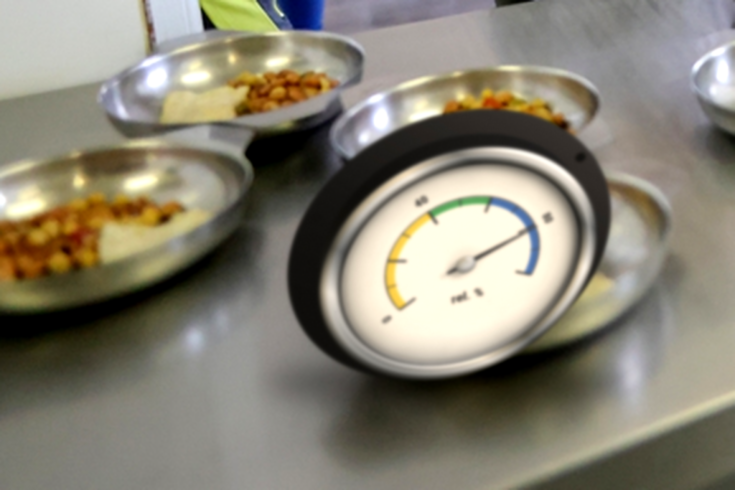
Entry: 80,%
